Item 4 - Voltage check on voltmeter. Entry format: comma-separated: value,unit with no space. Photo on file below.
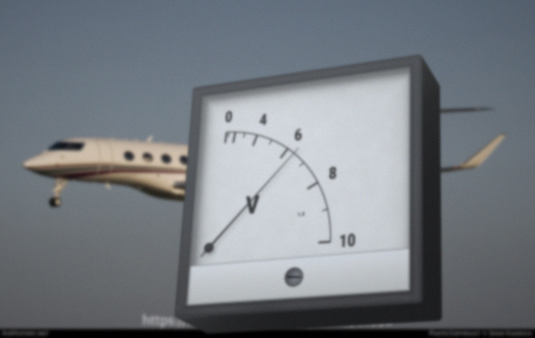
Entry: 6.5,V
